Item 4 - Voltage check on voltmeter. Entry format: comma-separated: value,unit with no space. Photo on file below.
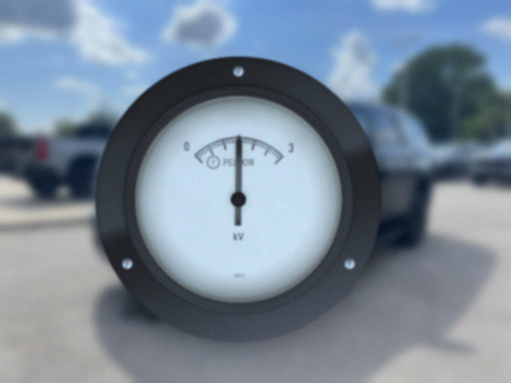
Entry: 1.5,kV
